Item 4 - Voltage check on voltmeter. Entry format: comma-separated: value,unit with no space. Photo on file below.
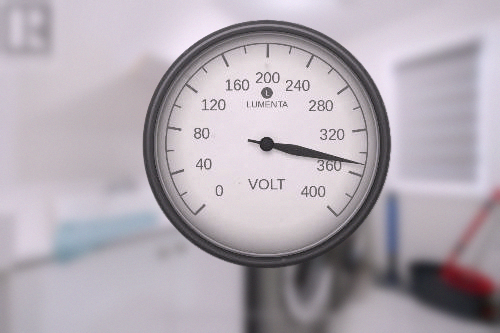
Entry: 350,V
